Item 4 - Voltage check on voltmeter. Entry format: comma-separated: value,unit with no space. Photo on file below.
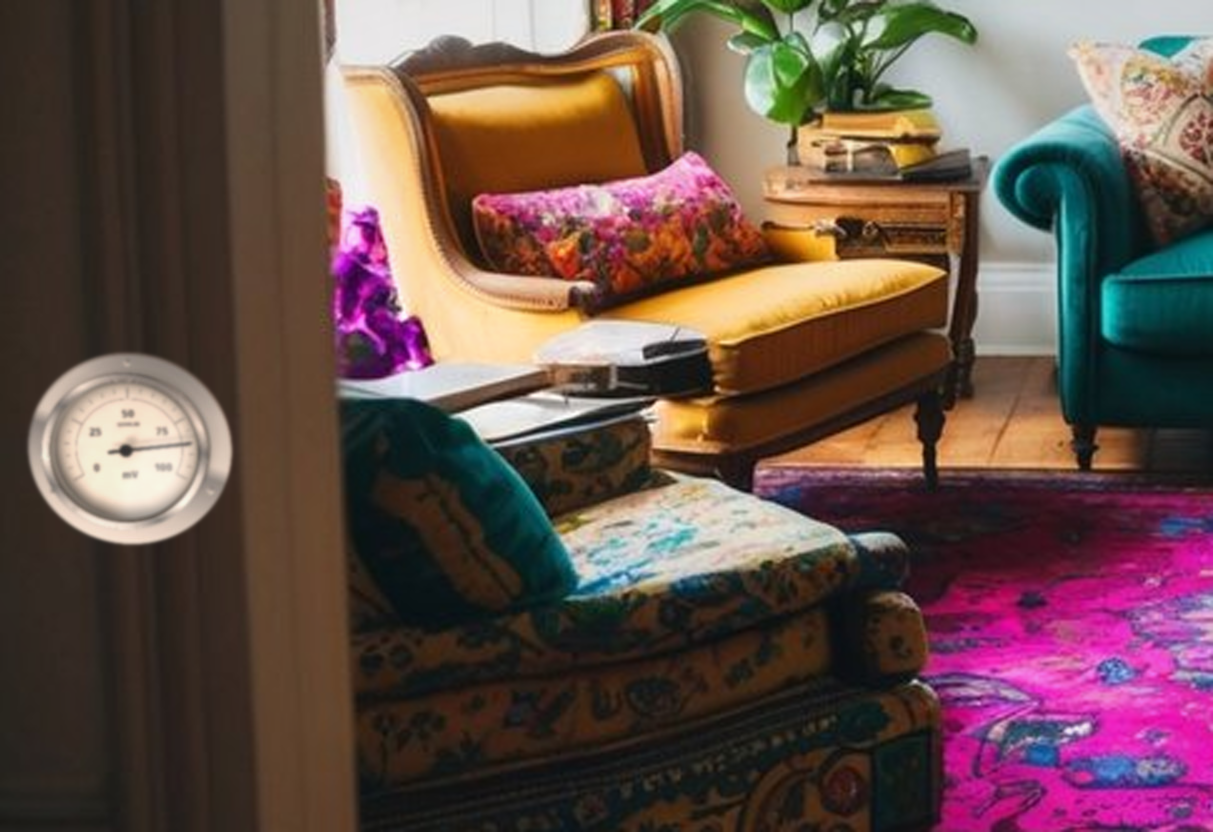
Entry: 85,mV
